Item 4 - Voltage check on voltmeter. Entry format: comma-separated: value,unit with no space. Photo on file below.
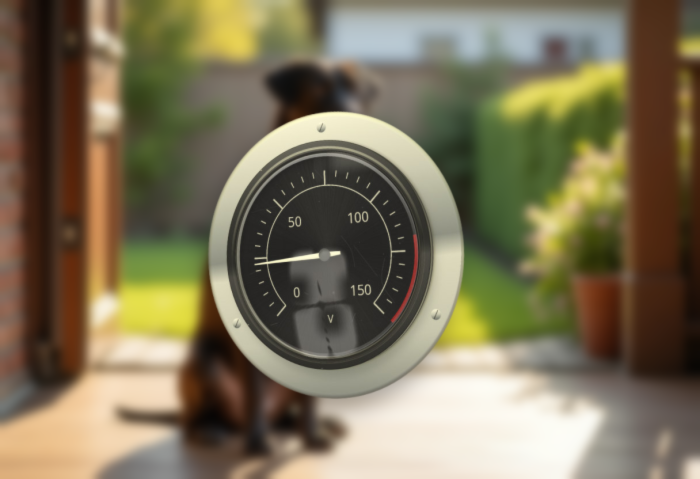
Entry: 22.5,V
